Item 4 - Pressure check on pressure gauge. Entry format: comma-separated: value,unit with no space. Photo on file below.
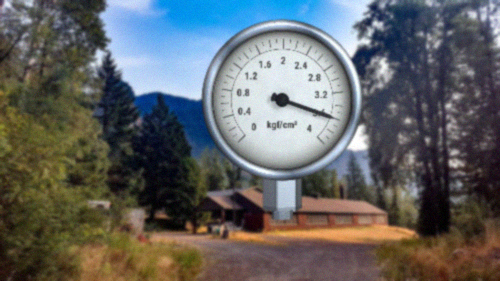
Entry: 3.6,kg/cm²
